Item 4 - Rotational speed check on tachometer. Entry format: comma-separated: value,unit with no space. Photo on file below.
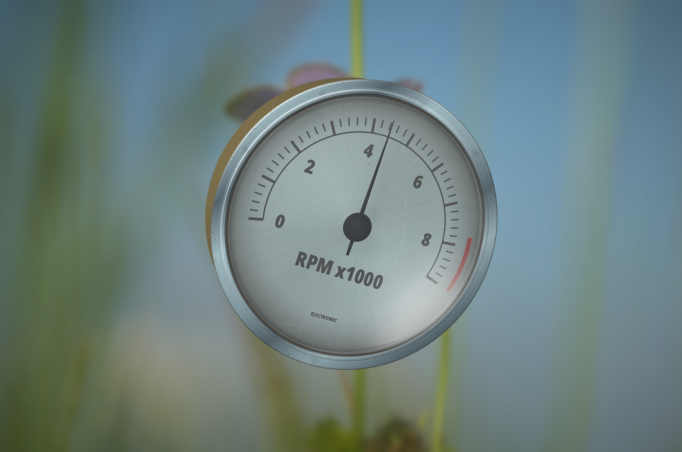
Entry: 4400,rpm
